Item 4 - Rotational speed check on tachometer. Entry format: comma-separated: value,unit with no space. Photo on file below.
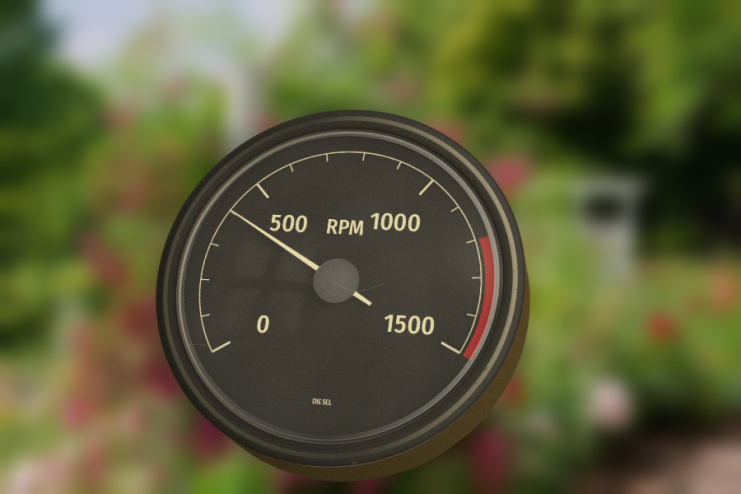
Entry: 400,rpm
